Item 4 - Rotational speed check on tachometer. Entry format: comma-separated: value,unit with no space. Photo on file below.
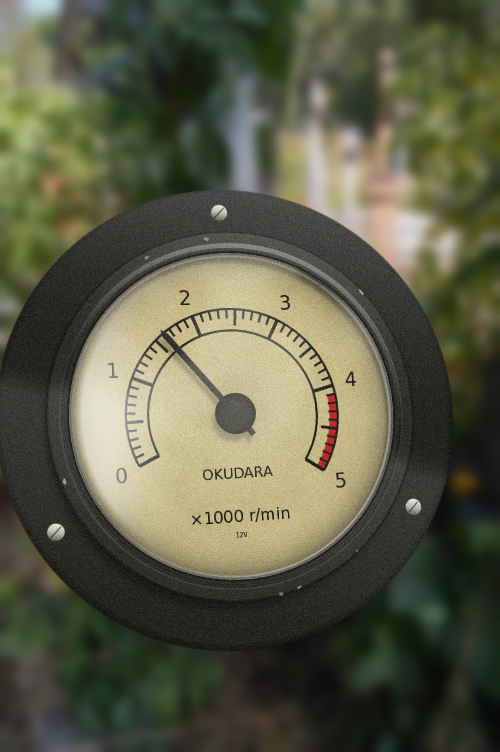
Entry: 1600,rpm
